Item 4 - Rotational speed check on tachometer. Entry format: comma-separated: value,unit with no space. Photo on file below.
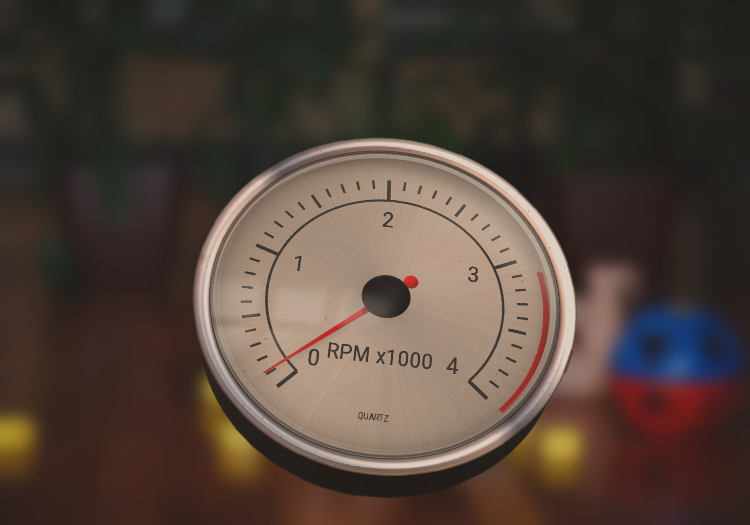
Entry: 100,rpm
